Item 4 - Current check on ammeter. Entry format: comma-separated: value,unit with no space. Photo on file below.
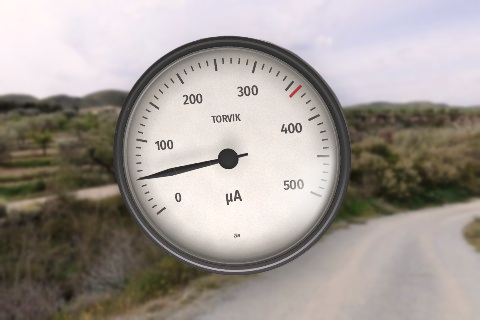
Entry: 50,µA
